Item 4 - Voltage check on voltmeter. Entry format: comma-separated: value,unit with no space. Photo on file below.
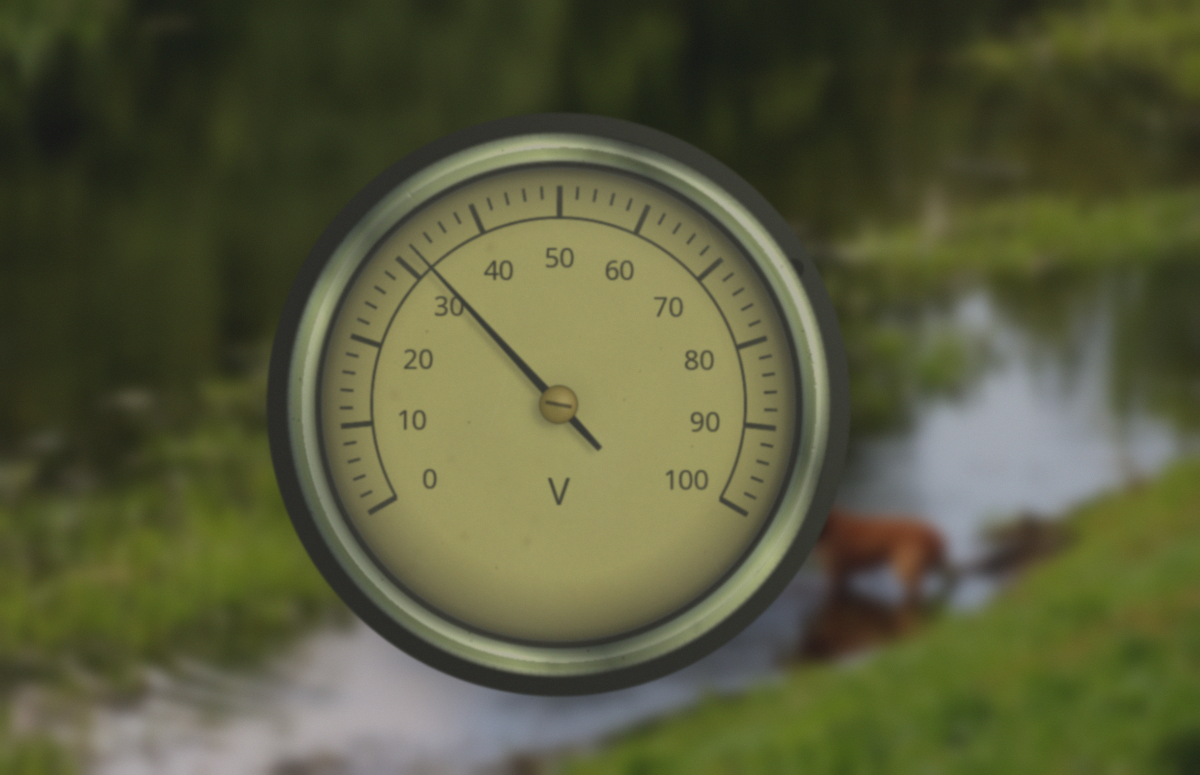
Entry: 32,V
